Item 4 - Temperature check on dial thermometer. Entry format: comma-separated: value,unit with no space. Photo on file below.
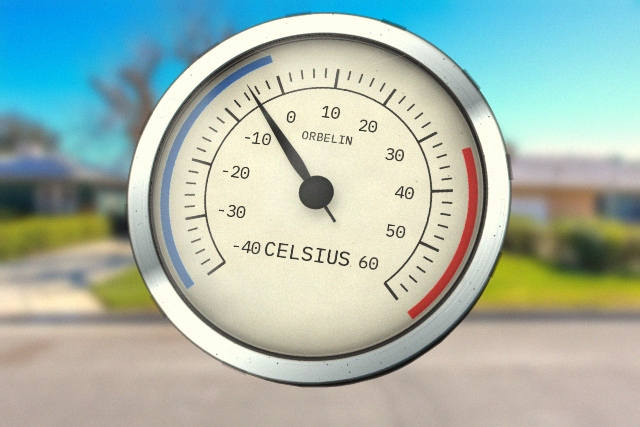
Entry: -5,°C
